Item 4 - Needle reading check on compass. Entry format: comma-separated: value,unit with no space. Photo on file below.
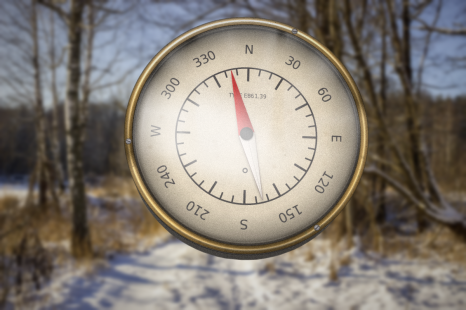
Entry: 345,°
